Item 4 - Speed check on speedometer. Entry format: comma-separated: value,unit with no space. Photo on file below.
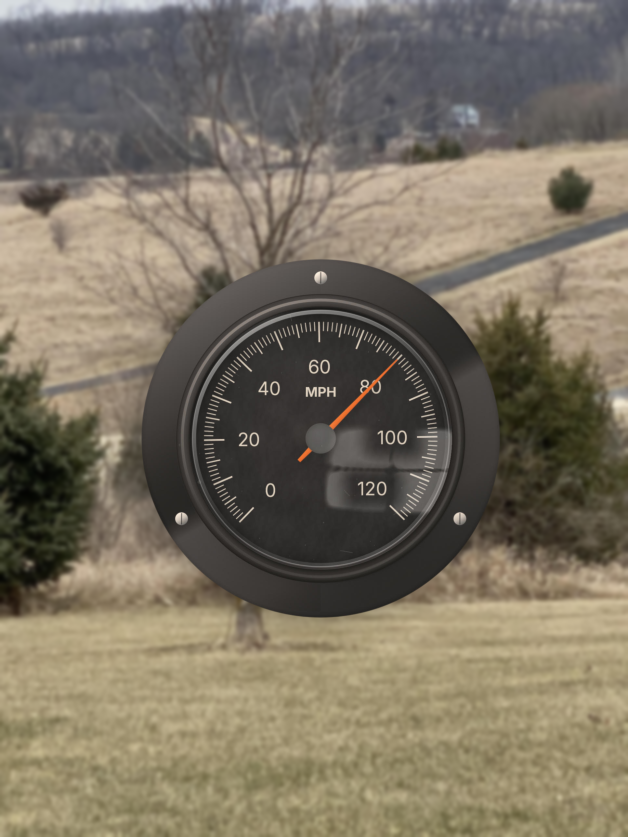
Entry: 80,mph
